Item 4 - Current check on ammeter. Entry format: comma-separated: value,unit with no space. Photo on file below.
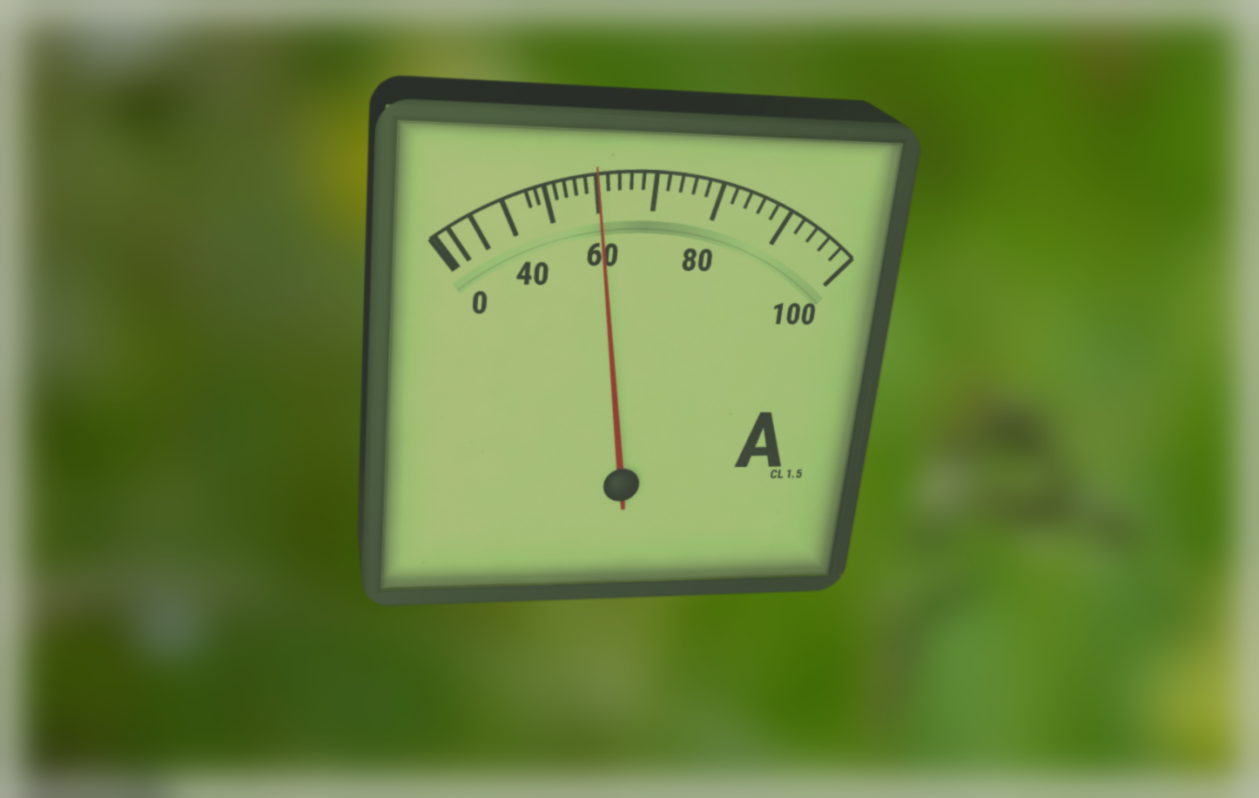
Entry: 60,A
